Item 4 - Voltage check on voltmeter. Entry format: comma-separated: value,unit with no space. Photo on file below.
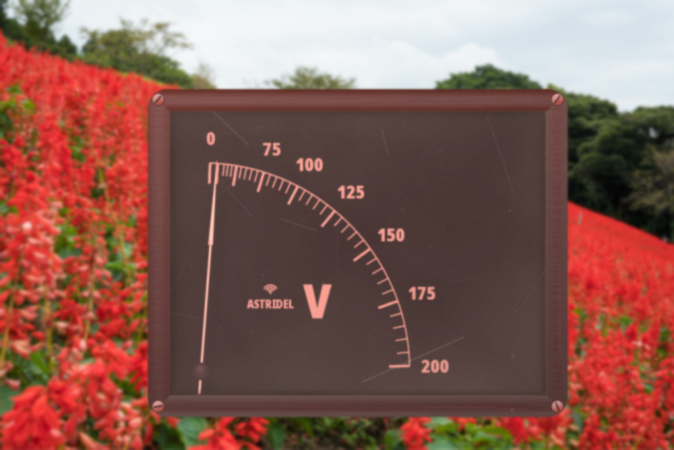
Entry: 25,V
